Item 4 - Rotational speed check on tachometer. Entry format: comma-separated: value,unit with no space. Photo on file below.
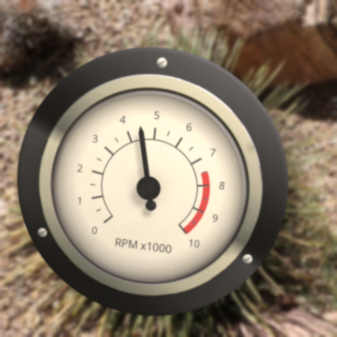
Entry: 4500,rpm
